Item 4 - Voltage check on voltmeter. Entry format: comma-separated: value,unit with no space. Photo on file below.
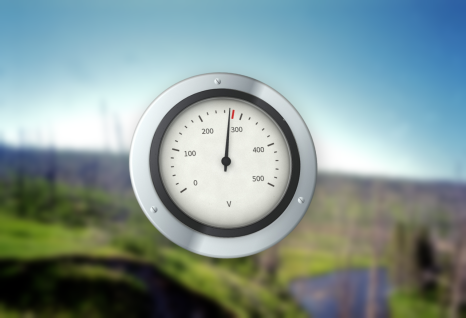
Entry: 270,V
